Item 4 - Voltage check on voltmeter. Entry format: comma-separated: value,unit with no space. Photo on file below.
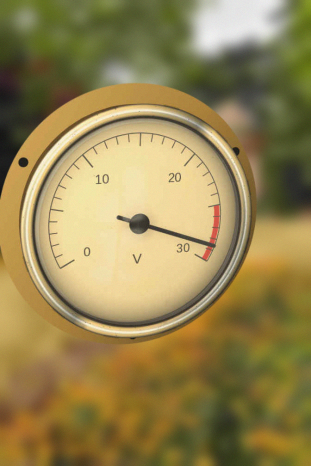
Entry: 28.5,V
